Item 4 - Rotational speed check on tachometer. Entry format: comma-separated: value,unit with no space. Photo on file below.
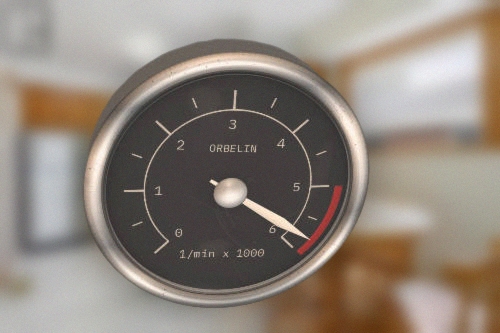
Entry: 5750,rpm
